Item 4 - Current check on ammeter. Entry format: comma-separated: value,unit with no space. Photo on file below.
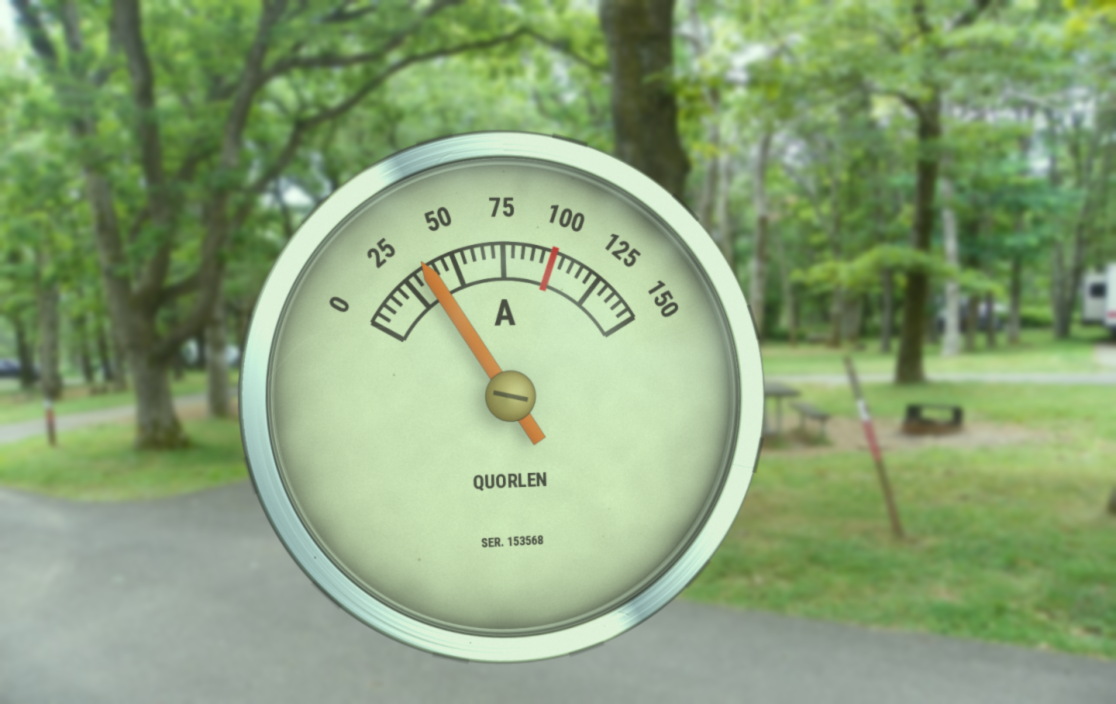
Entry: 35,A
